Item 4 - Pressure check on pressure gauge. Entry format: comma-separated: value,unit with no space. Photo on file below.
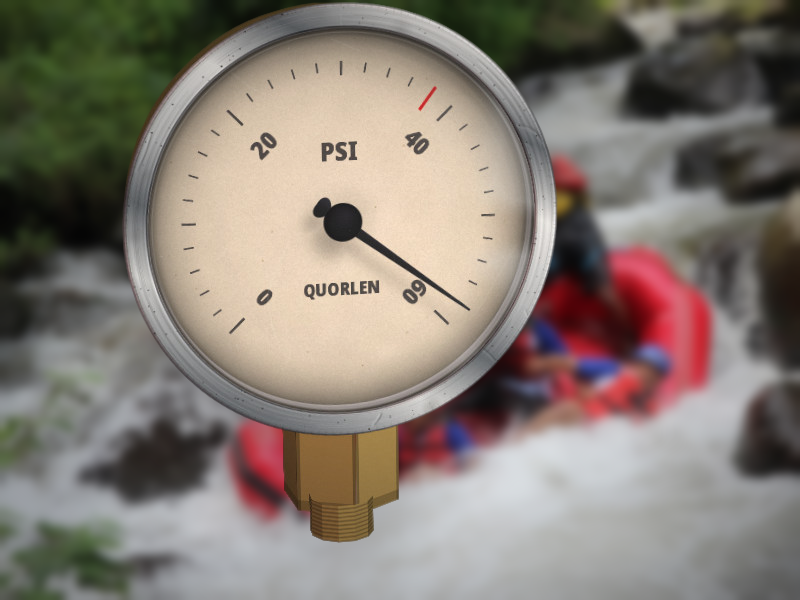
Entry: 58,psi
